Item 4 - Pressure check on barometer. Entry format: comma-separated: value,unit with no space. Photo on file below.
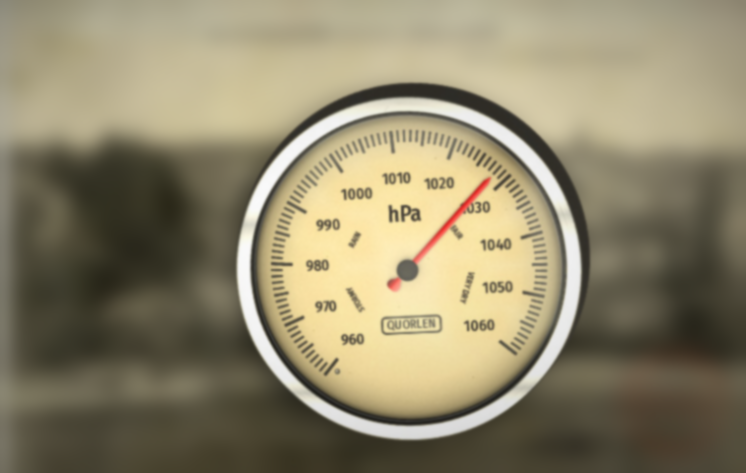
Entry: 1028,hPa
